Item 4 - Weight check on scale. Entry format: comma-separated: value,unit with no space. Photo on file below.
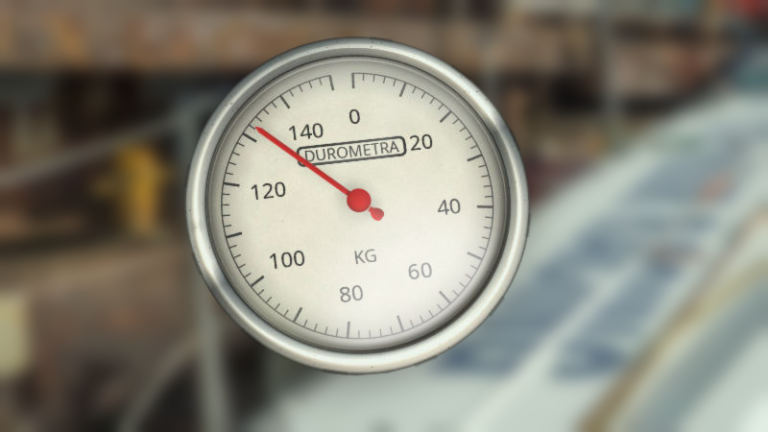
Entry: 132,kg
